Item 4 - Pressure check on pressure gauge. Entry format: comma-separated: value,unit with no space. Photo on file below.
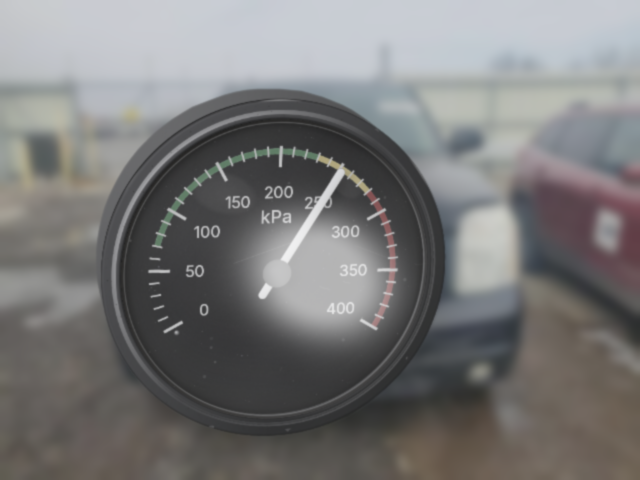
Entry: 250,kPa
